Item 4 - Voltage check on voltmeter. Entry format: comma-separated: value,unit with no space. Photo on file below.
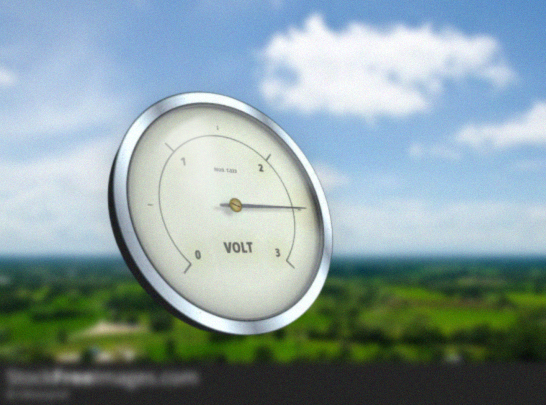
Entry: 2.5,V
